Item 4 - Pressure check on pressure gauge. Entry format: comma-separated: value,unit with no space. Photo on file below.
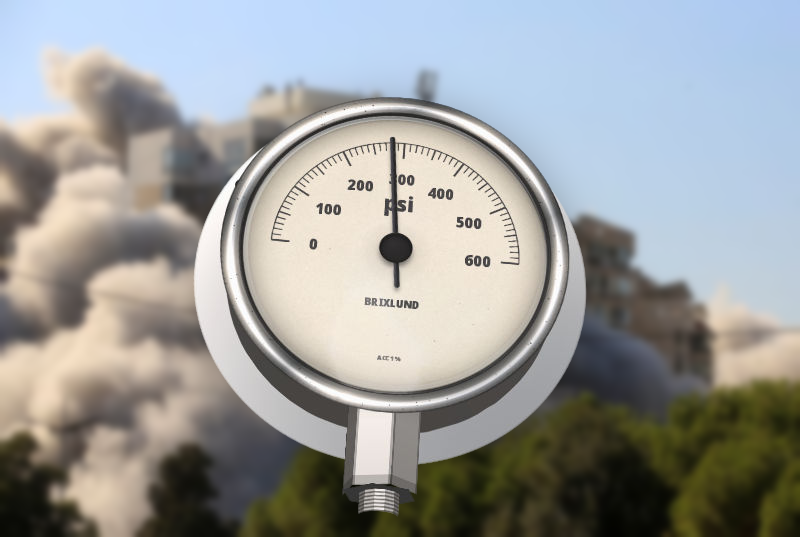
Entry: 280,psi
